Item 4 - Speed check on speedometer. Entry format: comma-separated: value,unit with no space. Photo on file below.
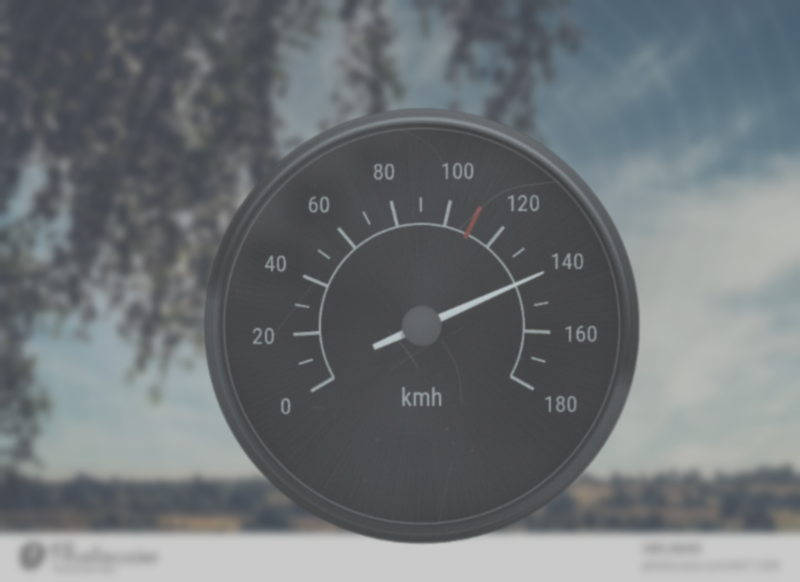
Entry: 140,km/h
